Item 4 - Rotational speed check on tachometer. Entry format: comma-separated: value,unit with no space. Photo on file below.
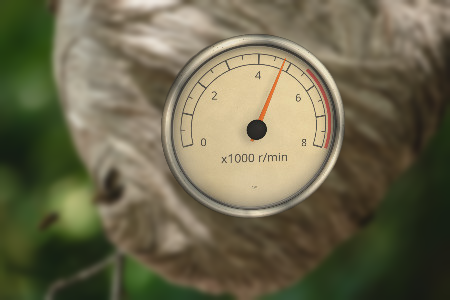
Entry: 4750,rpm
